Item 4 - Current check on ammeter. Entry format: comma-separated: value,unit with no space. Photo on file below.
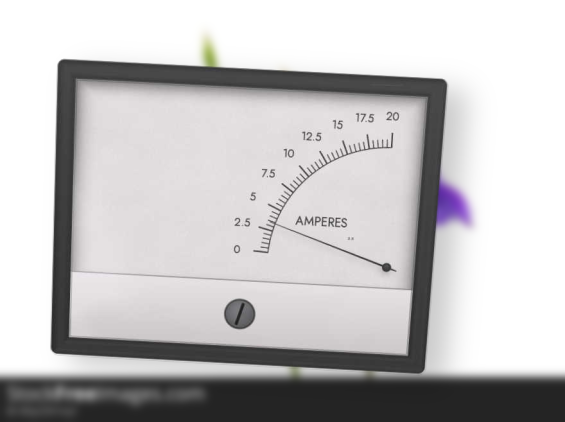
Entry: 3.5,A
